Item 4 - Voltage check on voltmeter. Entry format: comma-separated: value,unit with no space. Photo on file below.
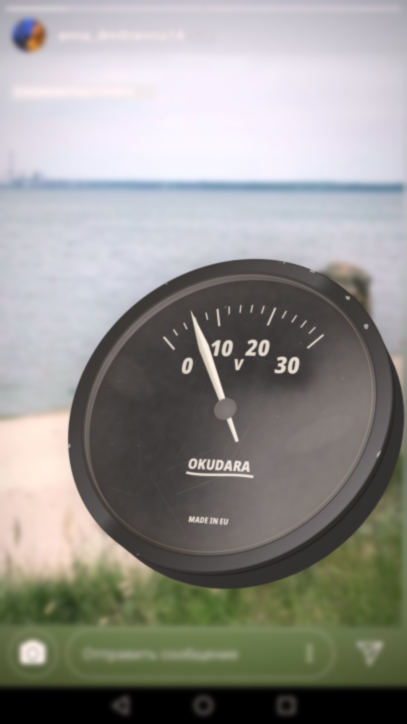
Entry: 6,V
